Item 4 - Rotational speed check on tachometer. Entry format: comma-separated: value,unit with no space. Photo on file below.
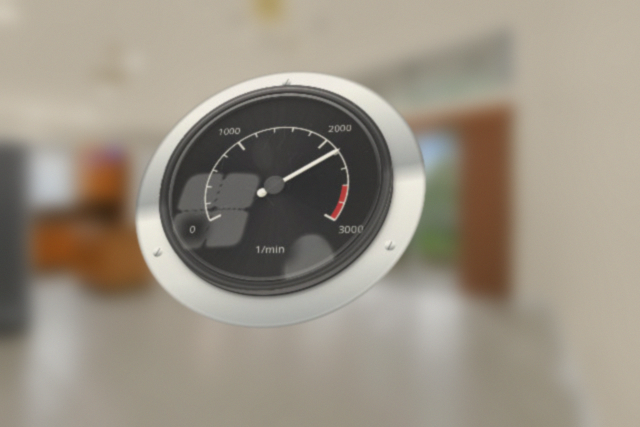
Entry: 2200,rpm
